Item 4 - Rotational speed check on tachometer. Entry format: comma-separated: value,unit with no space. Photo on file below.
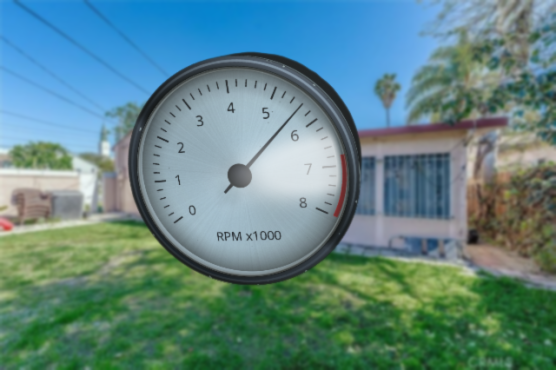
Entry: 5600,rpm
